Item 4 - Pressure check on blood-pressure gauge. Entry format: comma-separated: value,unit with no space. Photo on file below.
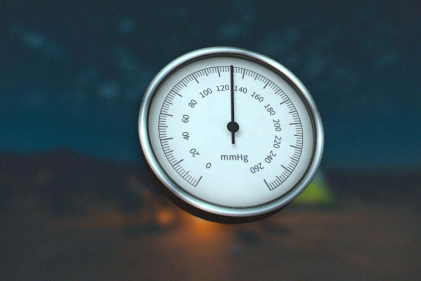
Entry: 130,mmHg
